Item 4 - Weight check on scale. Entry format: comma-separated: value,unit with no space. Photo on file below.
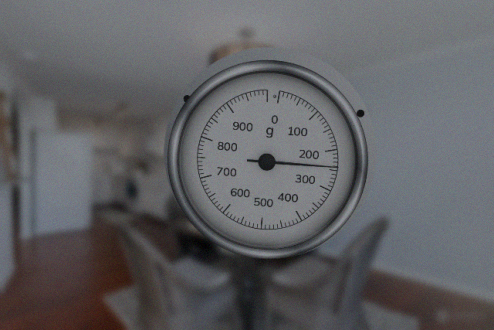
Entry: 240,g
